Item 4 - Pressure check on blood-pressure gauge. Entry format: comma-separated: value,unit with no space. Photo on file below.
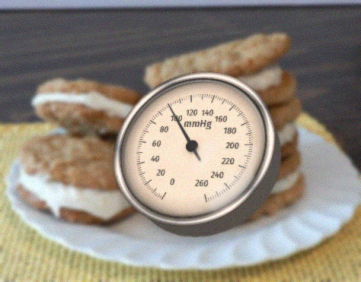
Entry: 100,mmHg
